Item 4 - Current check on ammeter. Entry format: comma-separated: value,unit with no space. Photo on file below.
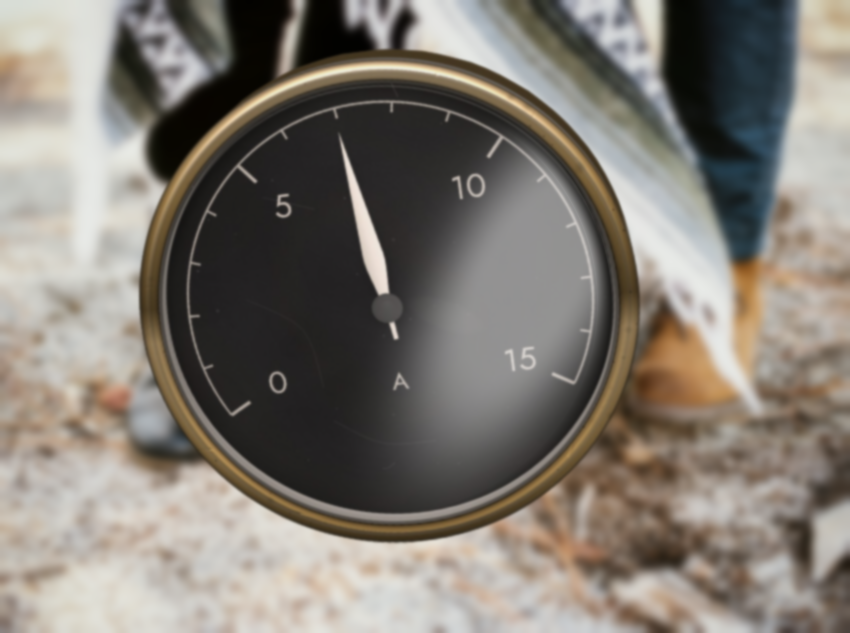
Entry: 7,A
